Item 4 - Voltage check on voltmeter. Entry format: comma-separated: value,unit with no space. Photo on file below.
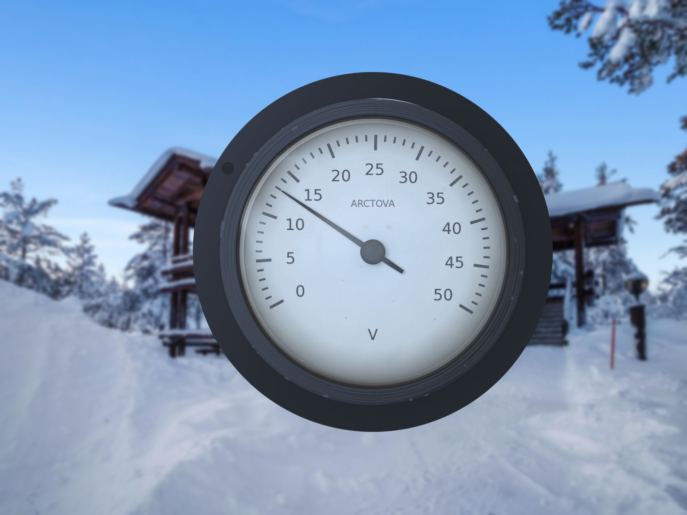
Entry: 13,V
